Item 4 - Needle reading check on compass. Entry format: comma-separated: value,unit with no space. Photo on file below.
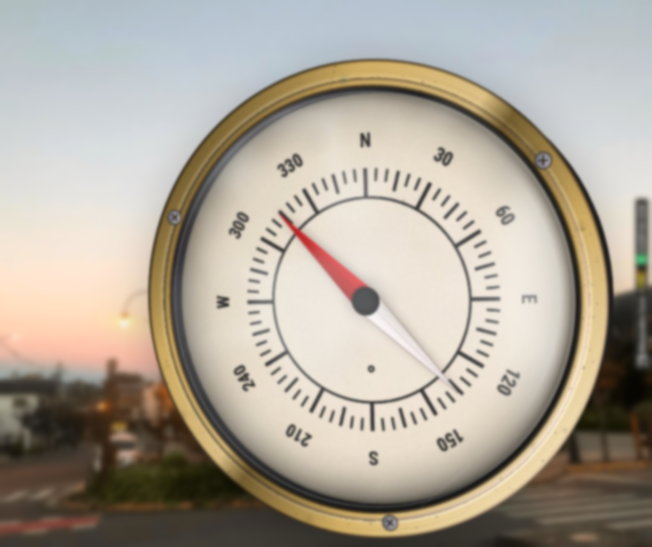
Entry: 315,°
